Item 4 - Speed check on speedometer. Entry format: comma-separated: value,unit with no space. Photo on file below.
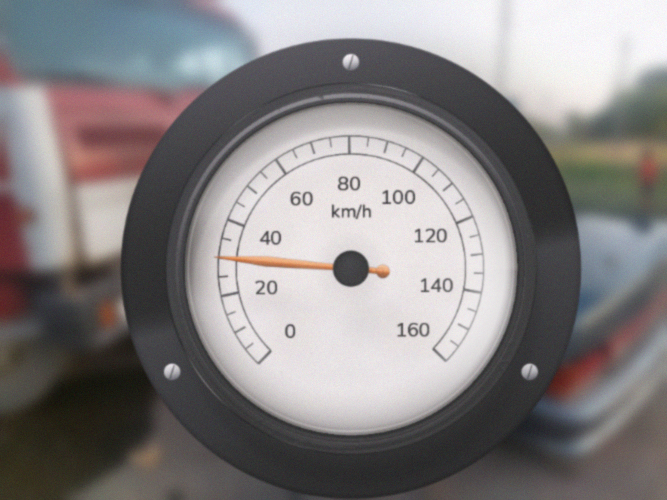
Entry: 30,km/h
